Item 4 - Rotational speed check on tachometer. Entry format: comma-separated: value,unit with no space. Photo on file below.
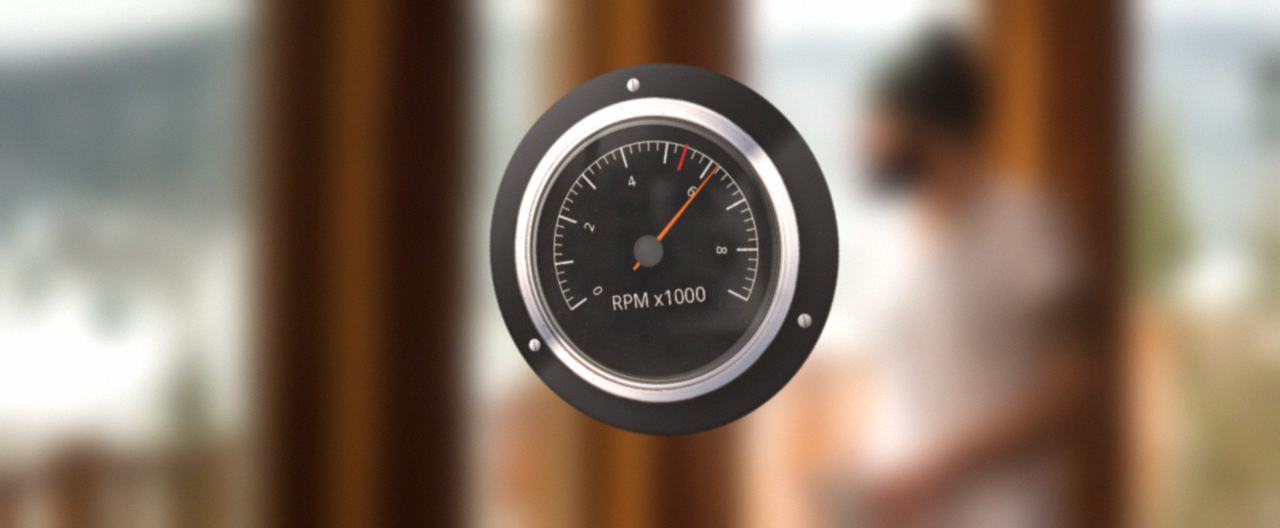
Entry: 6200,rpm
